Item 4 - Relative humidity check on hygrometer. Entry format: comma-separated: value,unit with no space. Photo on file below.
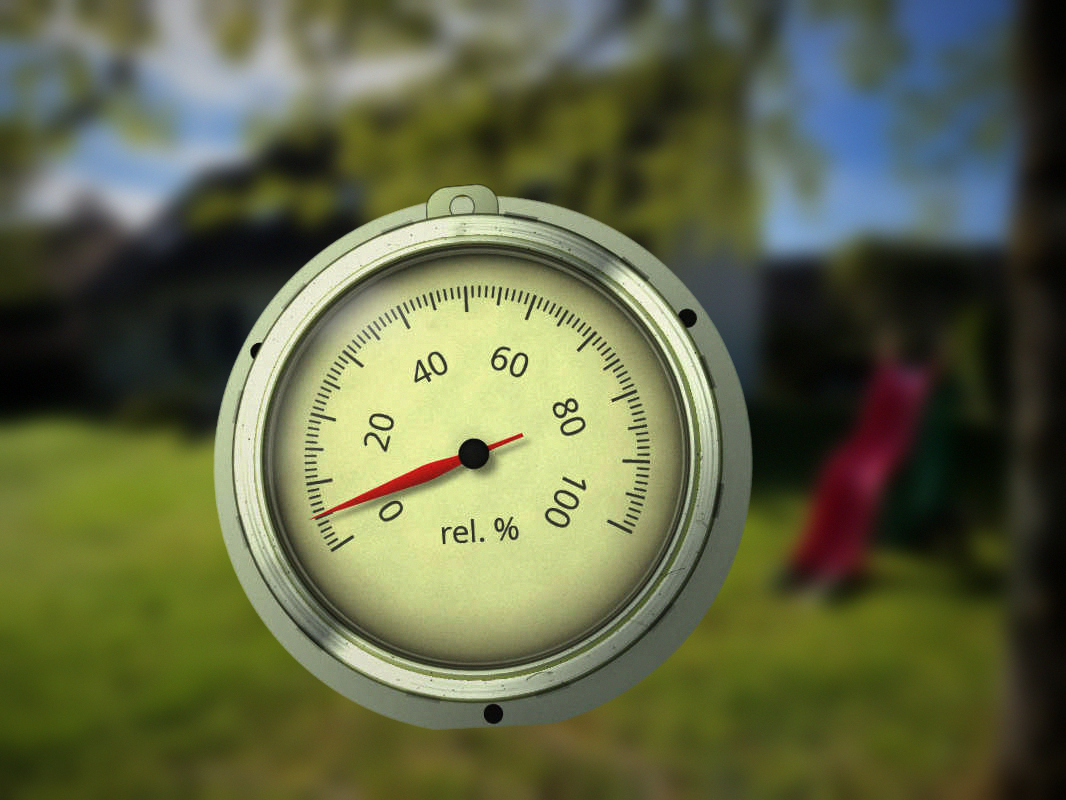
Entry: 5,%
